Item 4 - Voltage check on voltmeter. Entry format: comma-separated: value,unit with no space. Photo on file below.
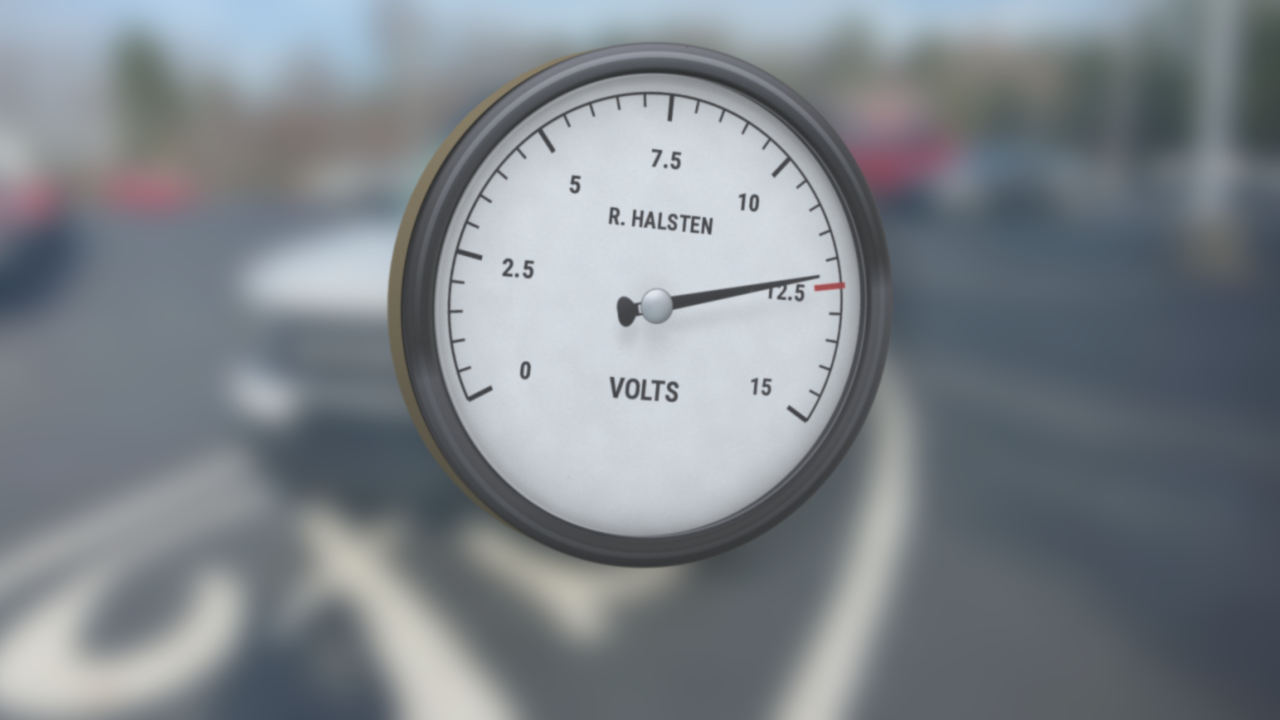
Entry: 12.25,V
